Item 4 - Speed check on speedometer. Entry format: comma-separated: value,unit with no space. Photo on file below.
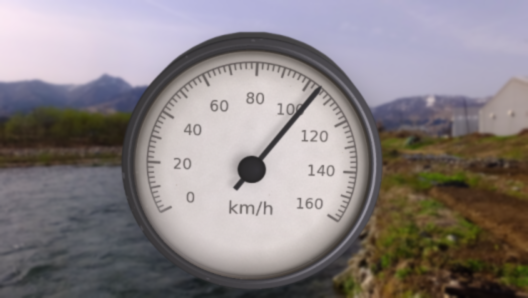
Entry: 104,km/h
